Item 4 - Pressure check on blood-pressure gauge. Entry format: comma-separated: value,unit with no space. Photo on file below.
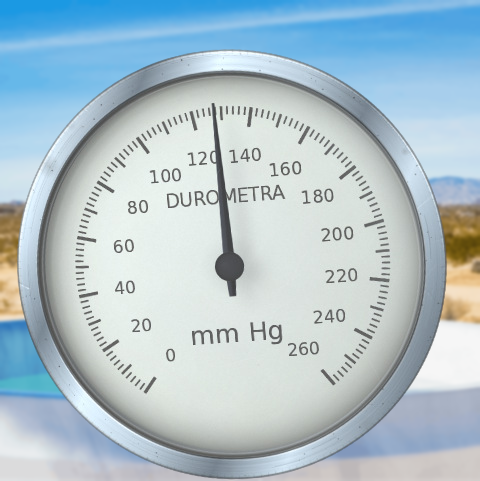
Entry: 128,mmHg
